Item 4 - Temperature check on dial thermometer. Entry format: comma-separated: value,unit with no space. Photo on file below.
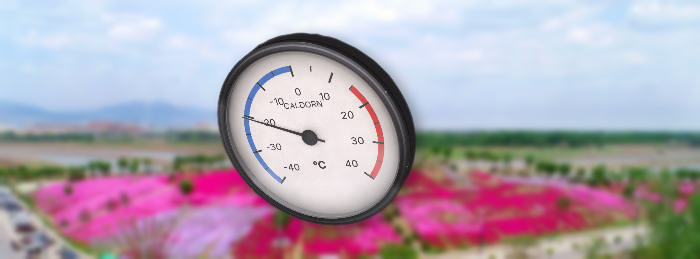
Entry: -20,°C
